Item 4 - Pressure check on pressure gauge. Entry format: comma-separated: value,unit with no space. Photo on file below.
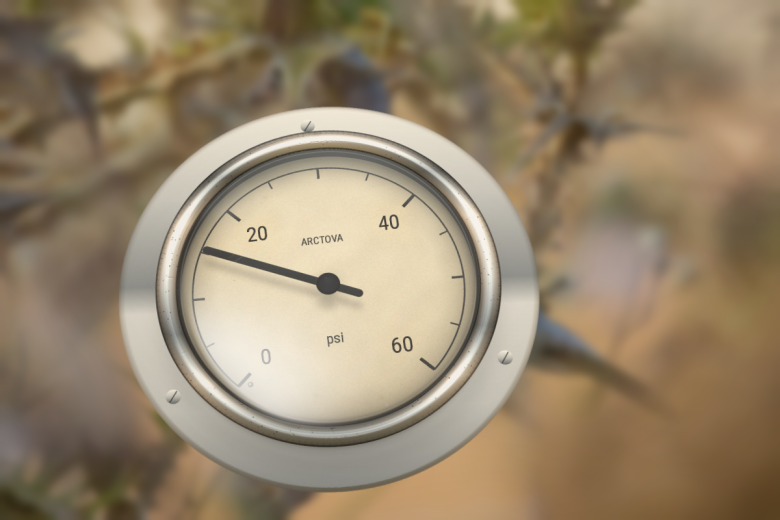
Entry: 15,psi
